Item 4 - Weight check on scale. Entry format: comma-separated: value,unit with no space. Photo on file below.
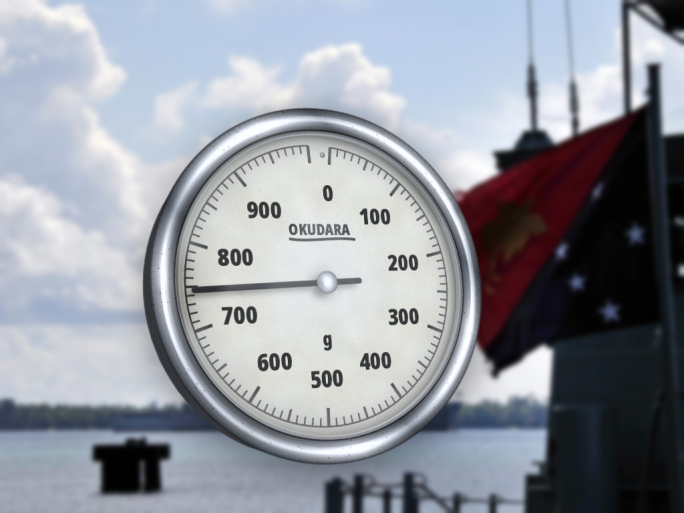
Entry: 745,g
